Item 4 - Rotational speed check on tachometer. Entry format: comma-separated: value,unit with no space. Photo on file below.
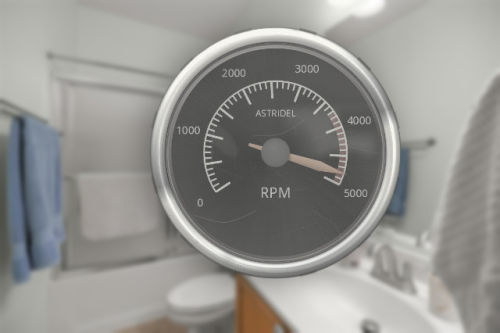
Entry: 4800,rpm
